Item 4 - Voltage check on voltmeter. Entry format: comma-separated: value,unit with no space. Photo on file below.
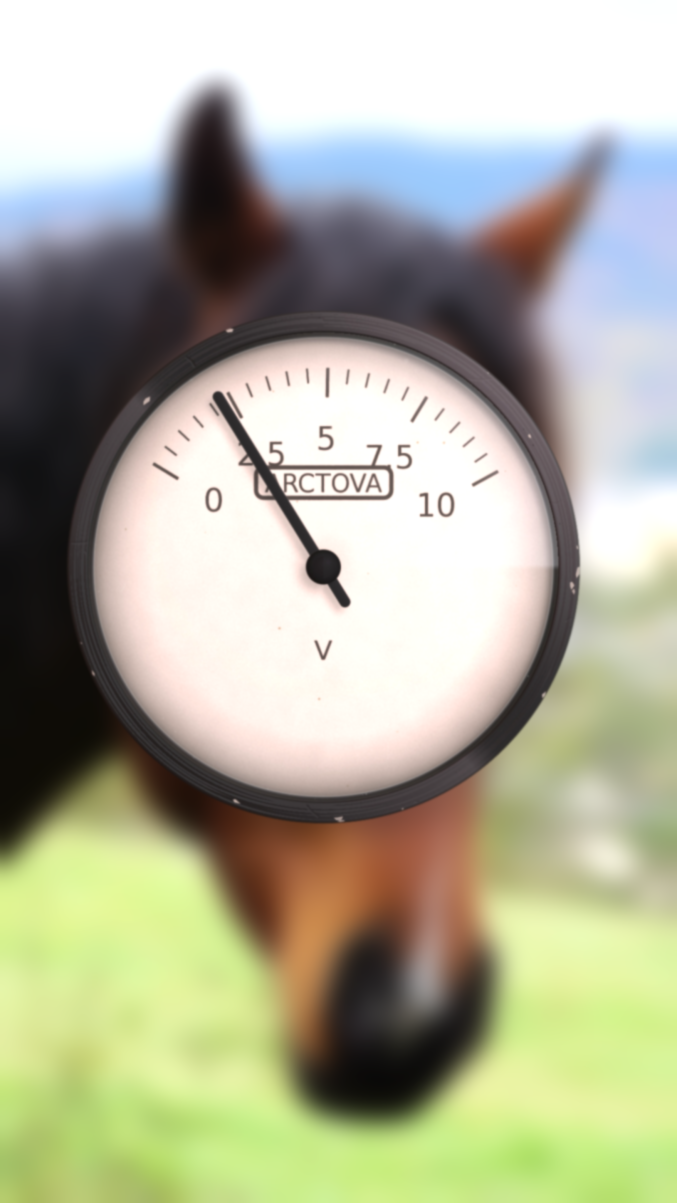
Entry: 2.25,V
